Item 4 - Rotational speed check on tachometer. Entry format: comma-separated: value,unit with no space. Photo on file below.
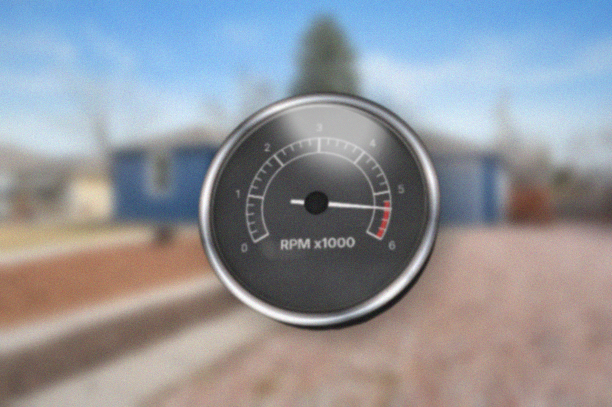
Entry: 5400,rpm
